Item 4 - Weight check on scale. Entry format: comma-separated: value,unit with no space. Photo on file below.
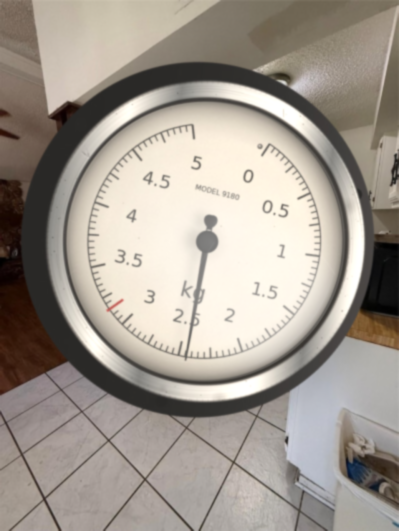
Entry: 2.45,kg
